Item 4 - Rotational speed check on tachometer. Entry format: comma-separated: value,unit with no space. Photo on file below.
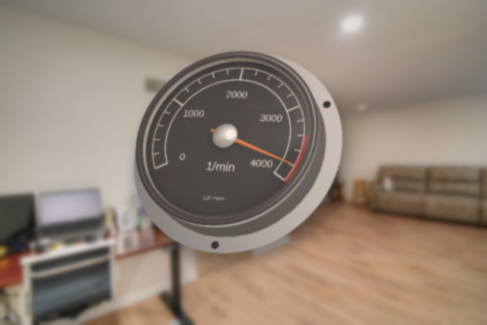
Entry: 3800,rpm
